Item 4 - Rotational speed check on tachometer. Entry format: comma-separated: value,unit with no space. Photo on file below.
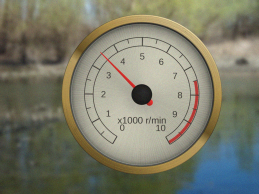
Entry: 3500,rpm
